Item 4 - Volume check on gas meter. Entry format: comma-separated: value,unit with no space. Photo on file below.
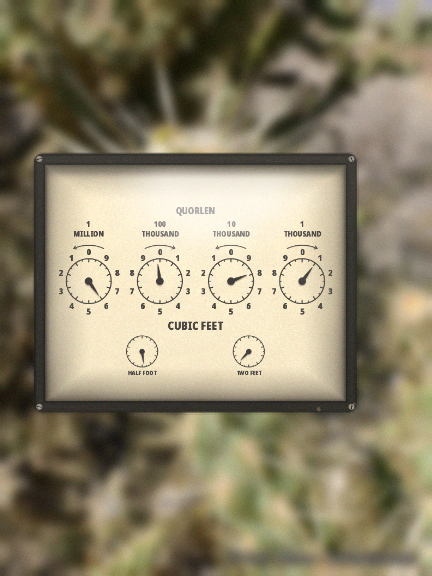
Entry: 598100,ft³
